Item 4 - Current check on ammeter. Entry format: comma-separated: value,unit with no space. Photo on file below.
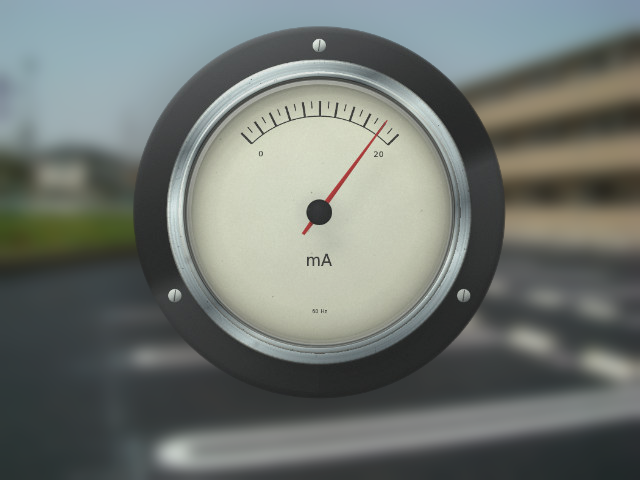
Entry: 18,mA
